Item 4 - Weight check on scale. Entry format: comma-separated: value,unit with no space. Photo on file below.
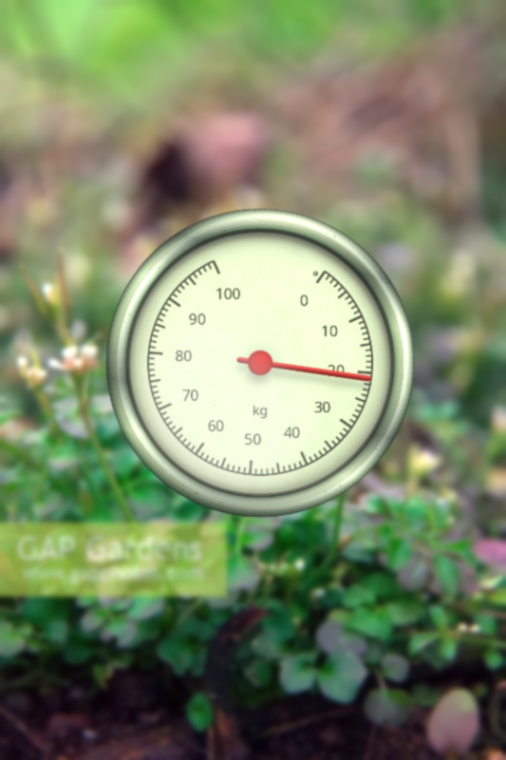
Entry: 21,kg
